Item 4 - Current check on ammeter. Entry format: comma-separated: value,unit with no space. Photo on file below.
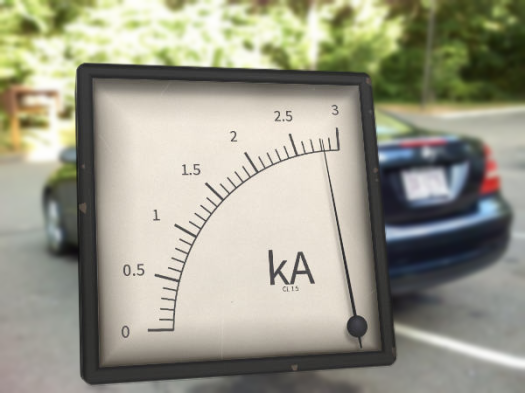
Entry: 2.8,kA
